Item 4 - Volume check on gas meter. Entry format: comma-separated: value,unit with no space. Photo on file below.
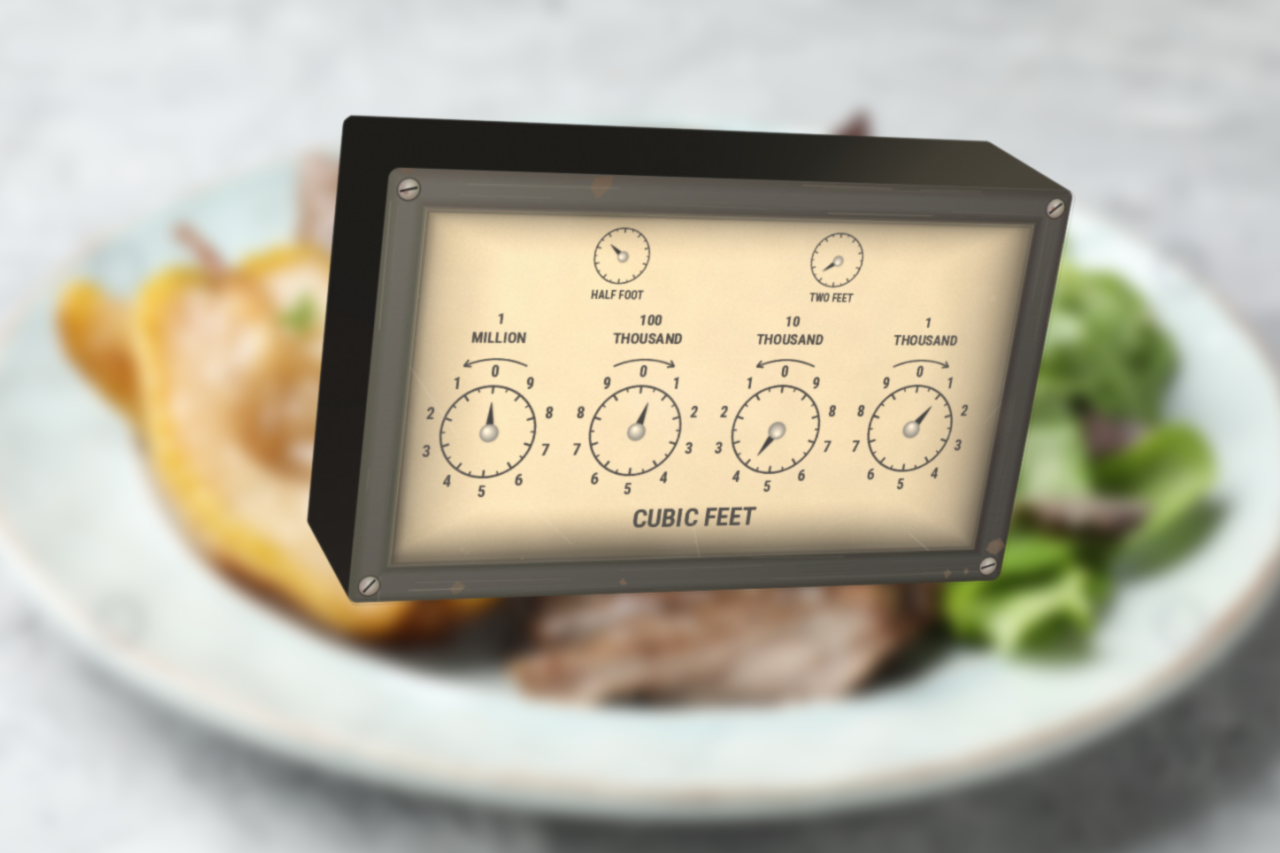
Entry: 4100,ft³
